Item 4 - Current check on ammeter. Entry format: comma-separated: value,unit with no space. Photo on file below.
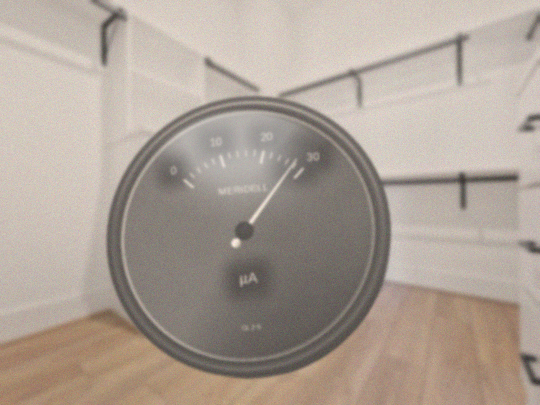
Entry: 28,µA
